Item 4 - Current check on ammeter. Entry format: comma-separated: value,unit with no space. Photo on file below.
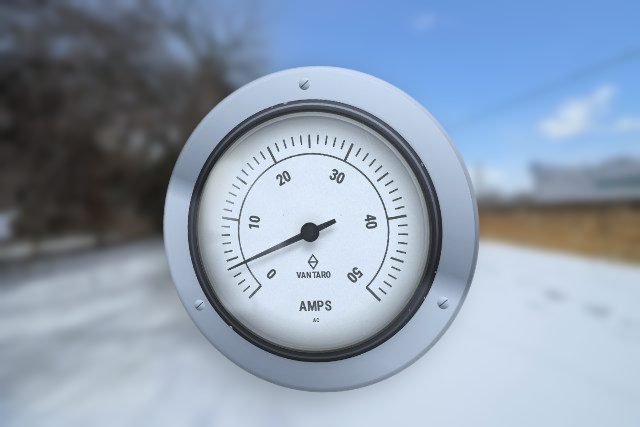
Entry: 4,A
